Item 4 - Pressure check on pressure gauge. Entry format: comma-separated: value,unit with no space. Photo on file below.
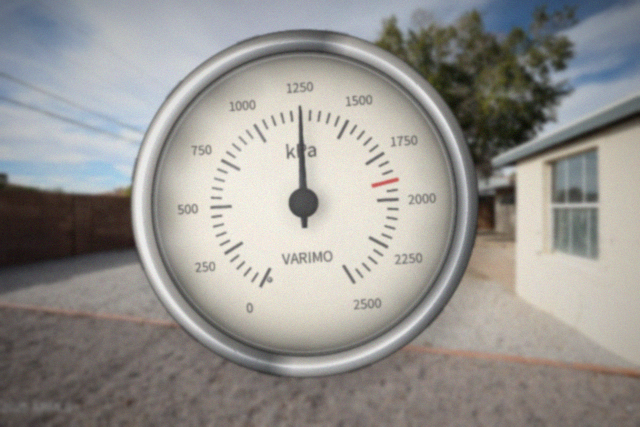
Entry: 1250,kPa
